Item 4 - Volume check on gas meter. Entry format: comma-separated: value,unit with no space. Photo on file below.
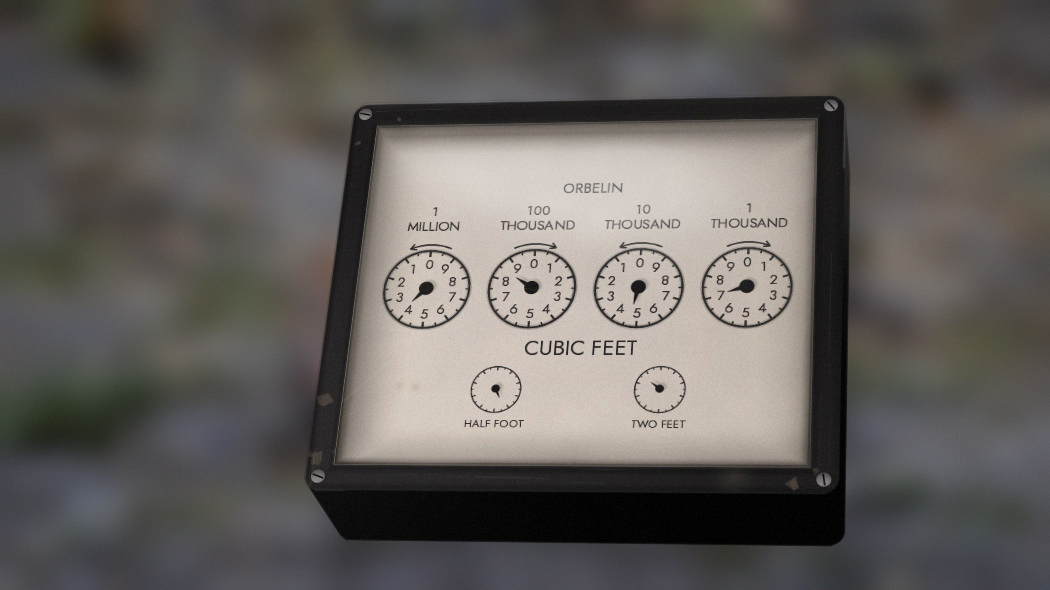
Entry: 384700,ft³
